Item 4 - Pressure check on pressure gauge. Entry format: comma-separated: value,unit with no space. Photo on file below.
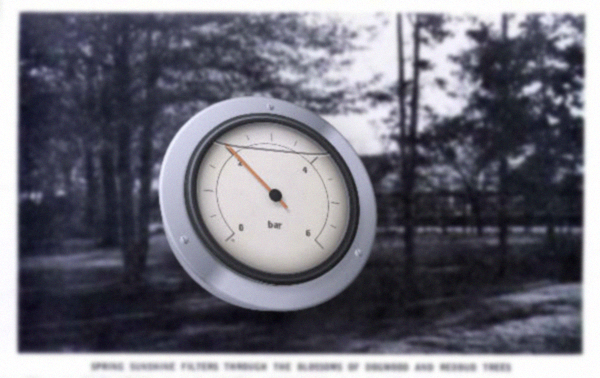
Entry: 2,bar
